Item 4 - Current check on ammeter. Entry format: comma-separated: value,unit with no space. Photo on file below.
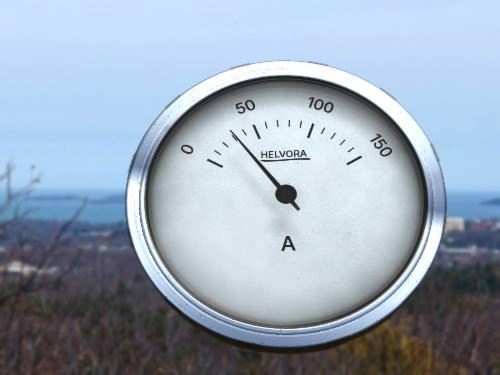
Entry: 30,A
